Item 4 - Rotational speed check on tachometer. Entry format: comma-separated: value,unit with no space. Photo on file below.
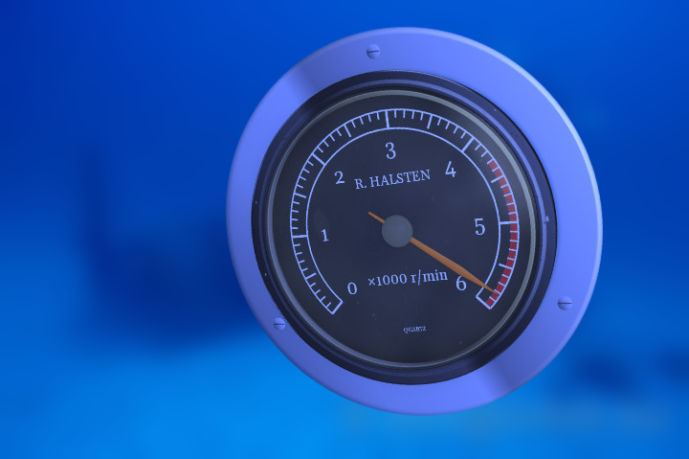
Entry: 5800,rpm
